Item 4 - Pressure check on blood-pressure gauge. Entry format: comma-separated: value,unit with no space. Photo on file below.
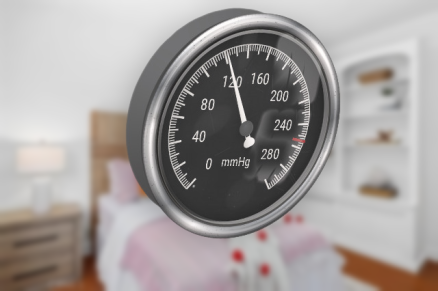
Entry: 120,mmHg
